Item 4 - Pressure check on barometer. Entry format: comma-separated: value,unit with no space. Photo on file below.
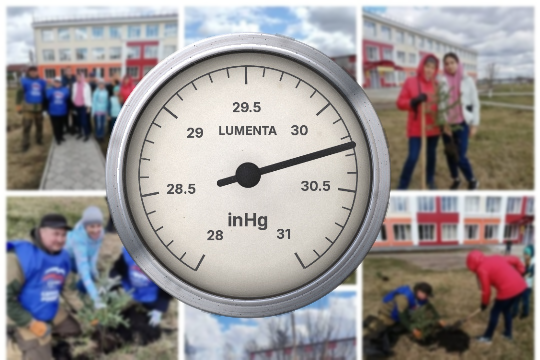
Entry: 30.25,inHg
